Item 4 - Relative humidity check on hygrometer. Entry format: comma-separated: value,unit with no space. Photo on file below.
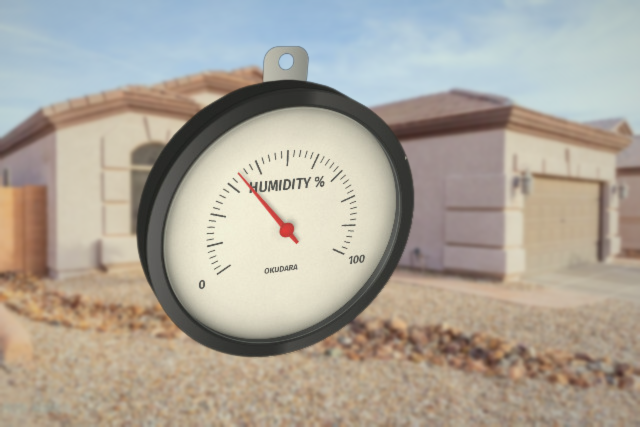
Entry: 34,%
